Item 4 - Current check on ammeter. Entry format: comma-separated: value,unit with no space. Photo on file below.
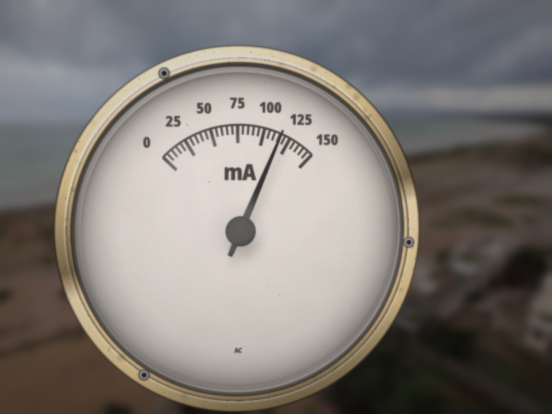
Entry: 115,mA
